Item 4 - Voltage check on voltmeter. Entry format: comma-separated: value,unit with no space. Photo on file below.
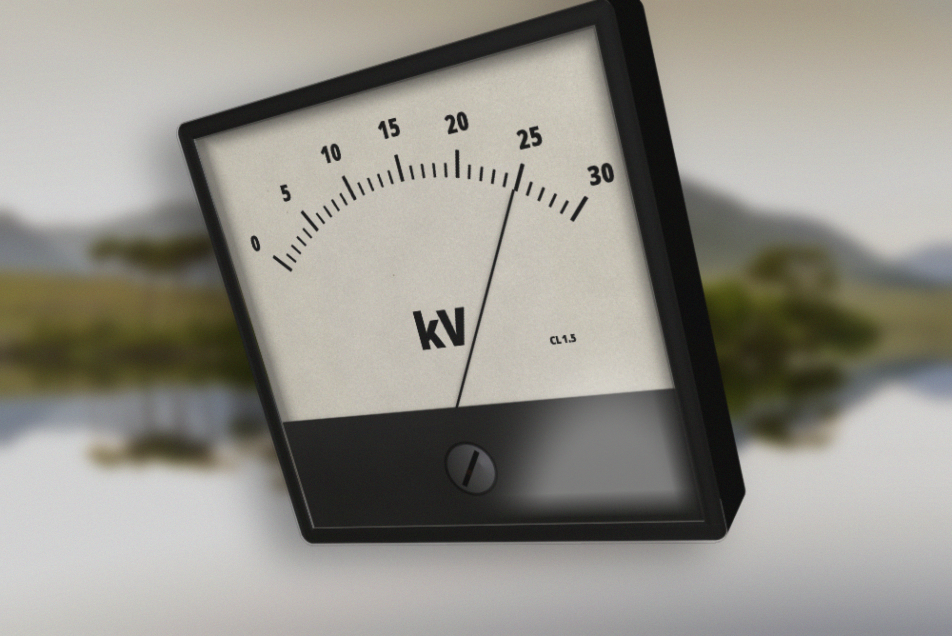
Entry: 25,kV
